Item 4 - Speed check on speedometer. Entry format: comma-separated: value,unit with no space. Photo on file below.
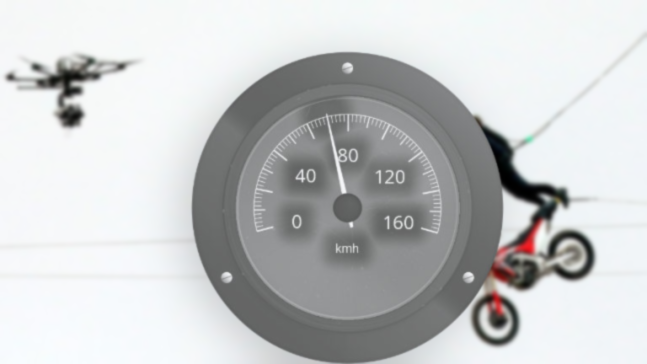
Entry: 70,km/h
